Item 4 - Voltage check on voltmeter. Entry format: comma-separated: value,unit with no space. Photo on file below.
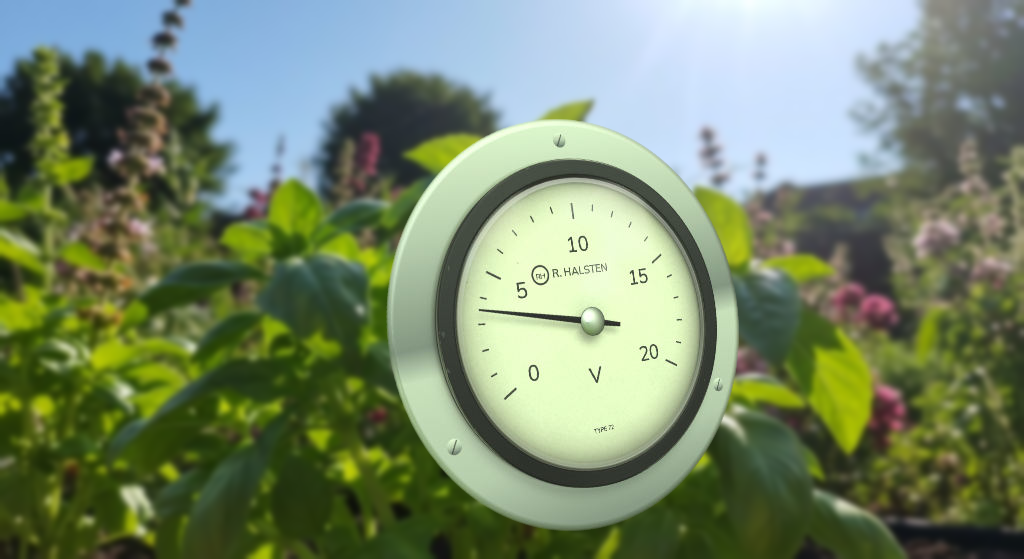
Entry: 3.5,V
